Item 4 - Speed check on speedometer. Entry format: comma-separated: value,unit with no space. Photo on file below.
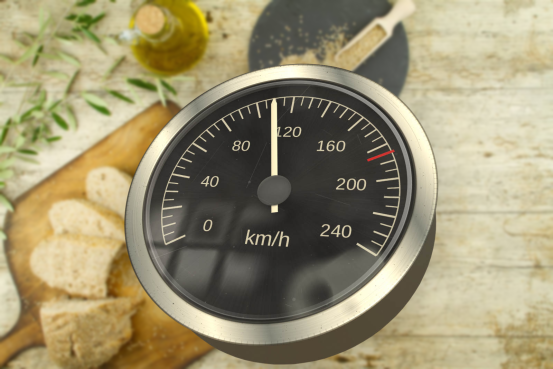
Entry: 110,km/h
